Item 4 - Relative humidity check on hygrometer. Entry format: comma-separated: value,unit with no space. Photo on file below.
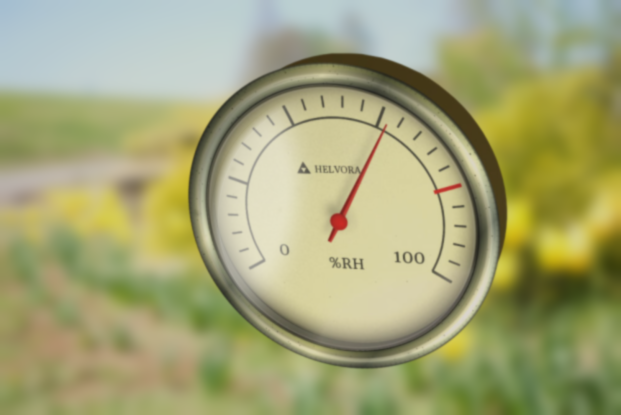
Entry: 62,%
